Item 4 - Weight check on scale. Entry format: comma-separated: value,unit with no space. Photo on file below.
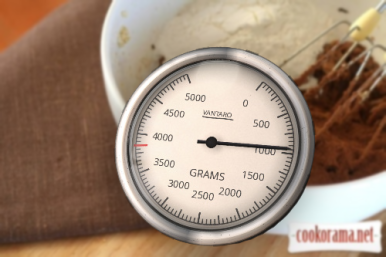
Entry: 950,g
